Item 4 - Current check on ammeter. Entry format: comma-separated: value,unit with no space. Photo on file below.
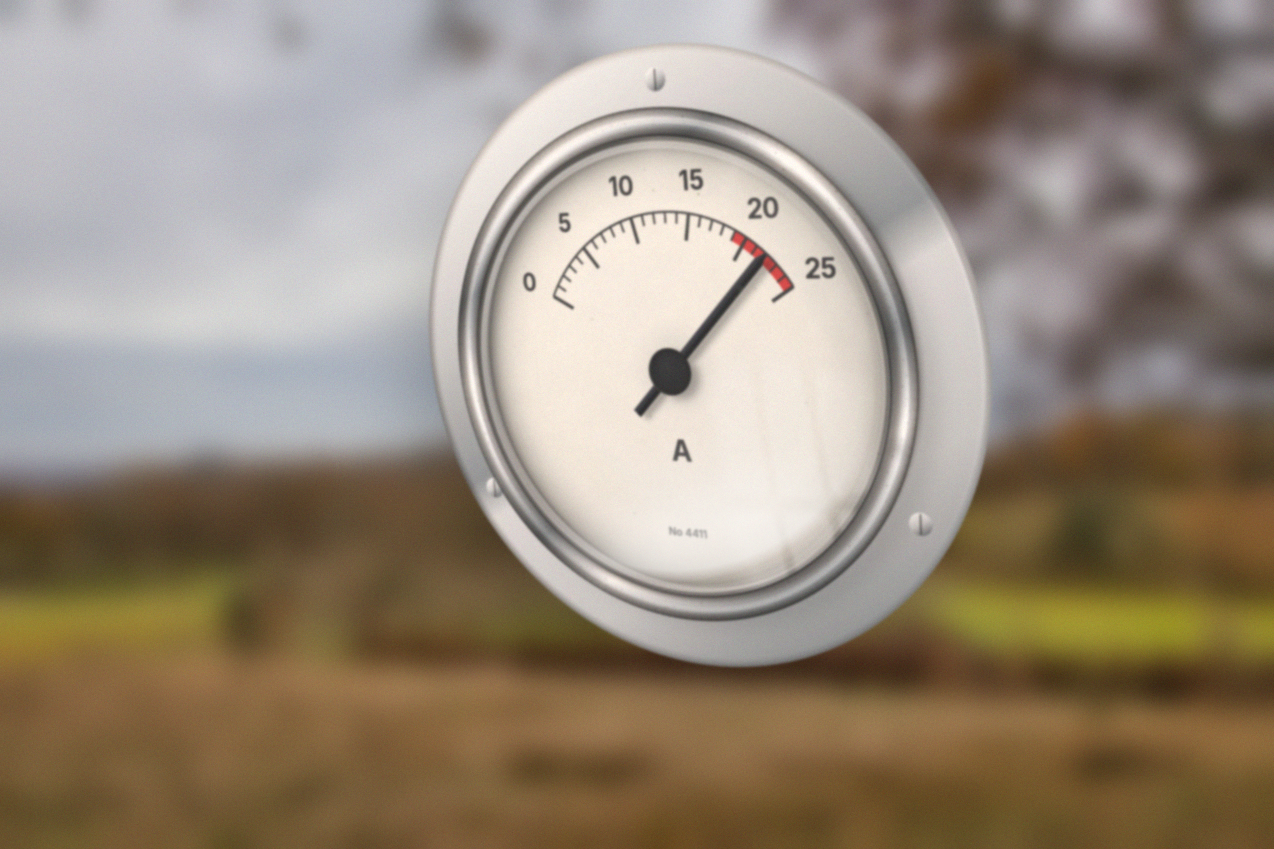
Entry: 22,A
